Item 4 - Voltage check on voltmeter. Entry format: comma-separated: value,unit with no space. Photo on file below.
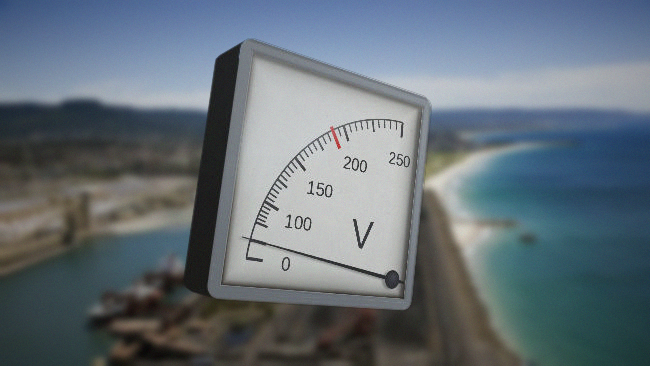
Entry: 50,V
